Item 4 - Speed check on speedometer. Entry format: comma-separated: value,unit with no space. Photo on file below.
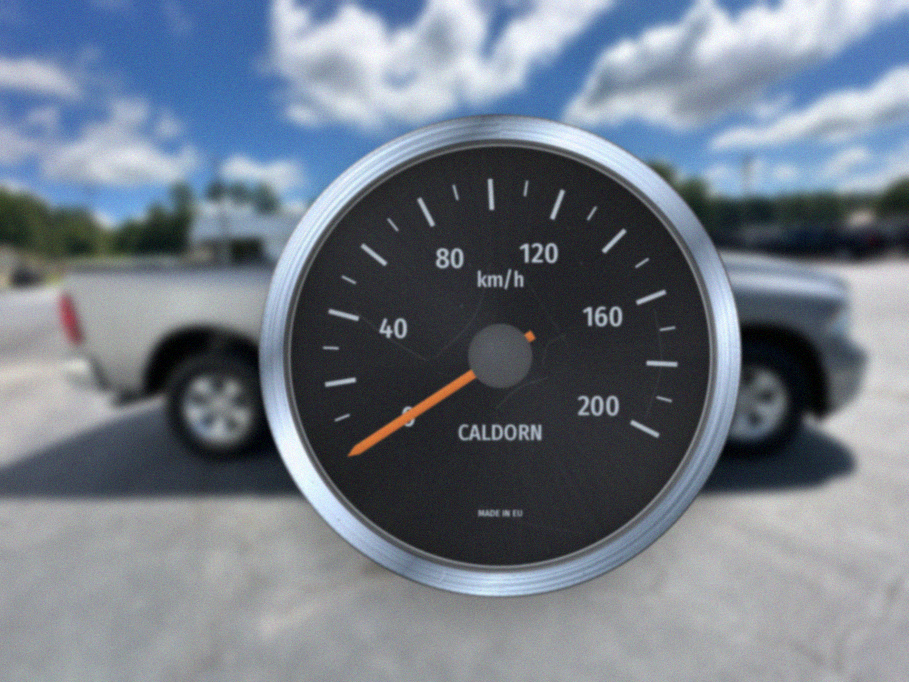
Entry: 0,km/h
